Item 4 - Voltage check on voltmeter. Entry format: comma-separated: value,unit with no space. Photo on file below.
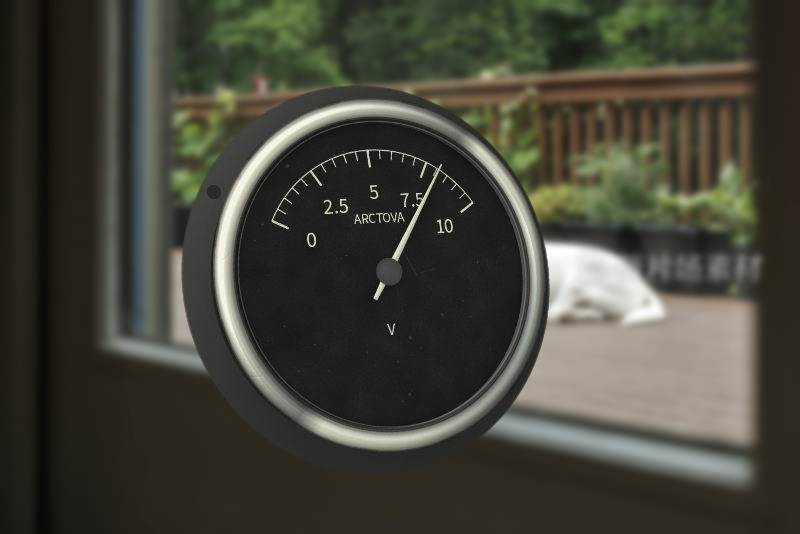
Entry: 8,V
